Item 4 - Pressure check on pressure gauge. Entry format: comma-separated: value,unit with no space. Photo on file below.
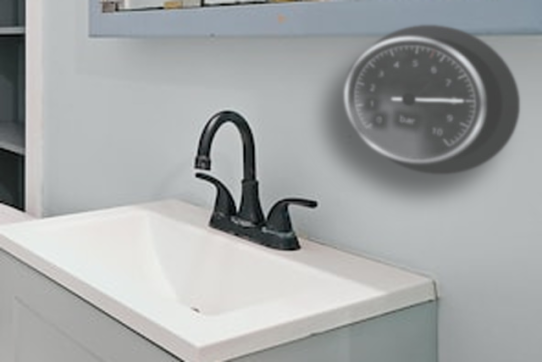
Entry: 8,bar
